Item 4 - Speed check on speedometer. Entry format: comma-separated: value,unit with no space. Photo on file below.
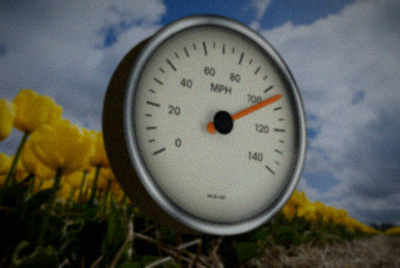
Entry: 105,mph
